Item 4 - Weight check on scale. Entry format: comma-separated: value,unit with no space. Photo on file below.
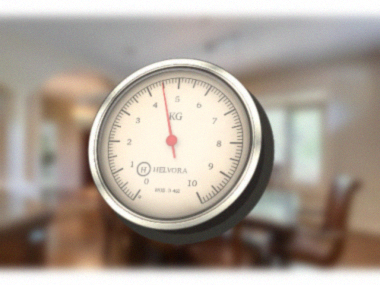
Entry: 4.5,kg
